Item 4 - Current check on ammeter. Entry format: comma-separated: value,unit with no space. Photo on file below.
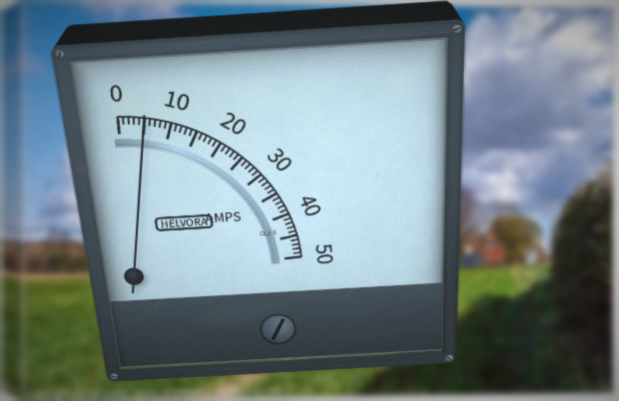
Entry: 5,A
